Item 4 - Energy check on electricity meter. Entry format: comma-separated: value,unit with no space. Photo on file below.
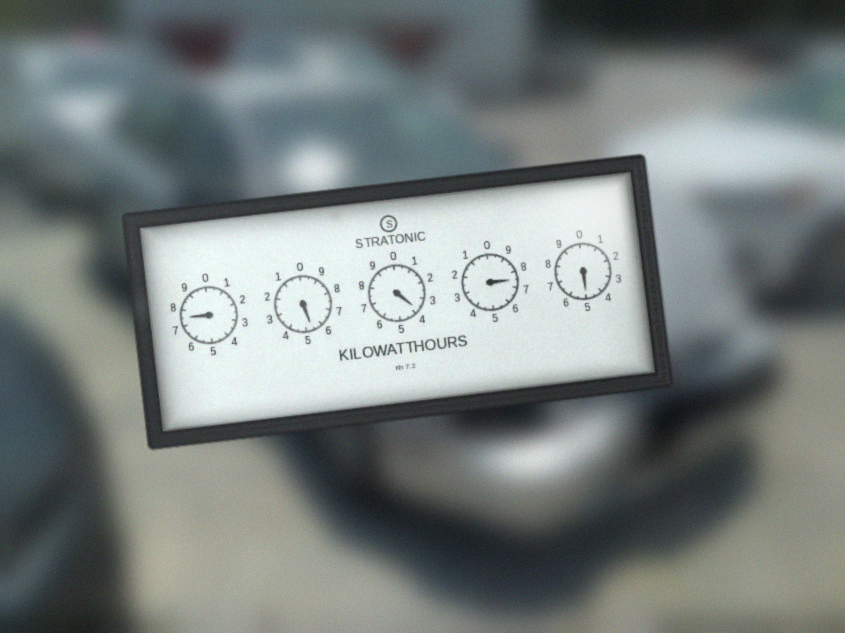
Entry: 75375,kWh
